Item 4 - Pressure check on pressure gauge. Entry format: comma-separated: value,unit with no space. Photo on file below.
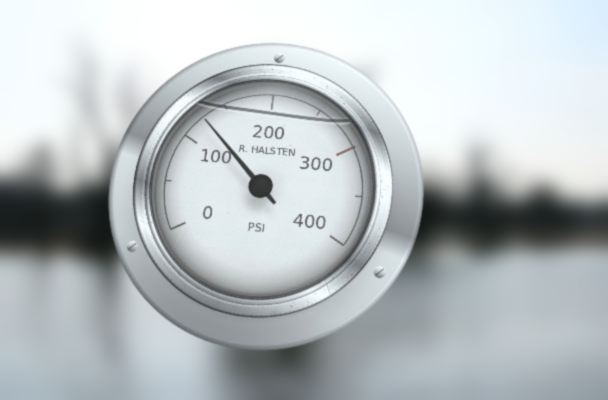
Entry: 125,psi
